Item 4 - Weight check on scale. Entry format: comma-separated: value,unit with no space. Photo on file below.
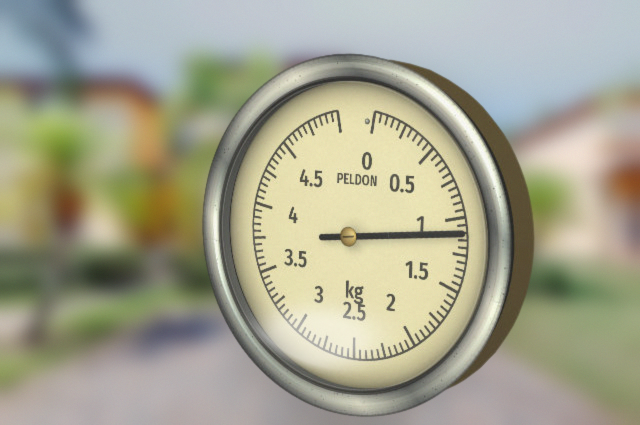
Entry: 1.1,kg
